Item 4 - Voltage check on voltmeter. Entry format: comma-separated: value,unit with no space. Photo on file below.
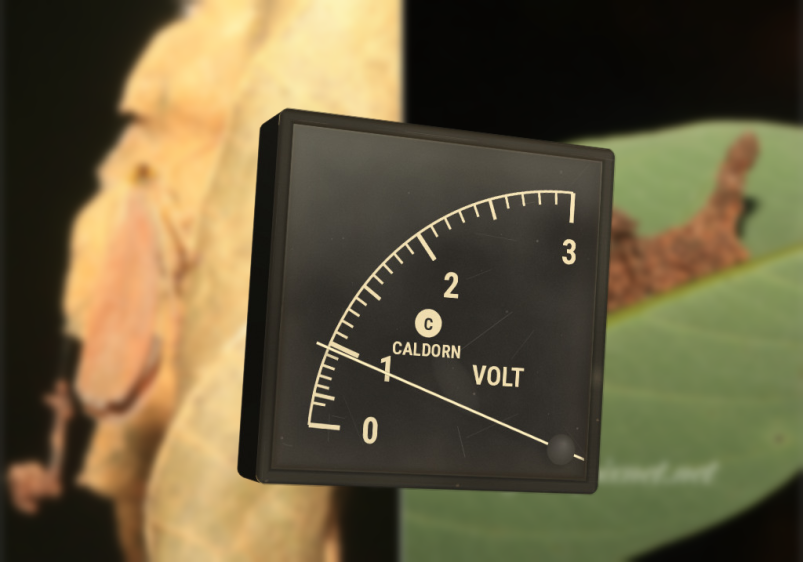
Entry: 0.95,V
